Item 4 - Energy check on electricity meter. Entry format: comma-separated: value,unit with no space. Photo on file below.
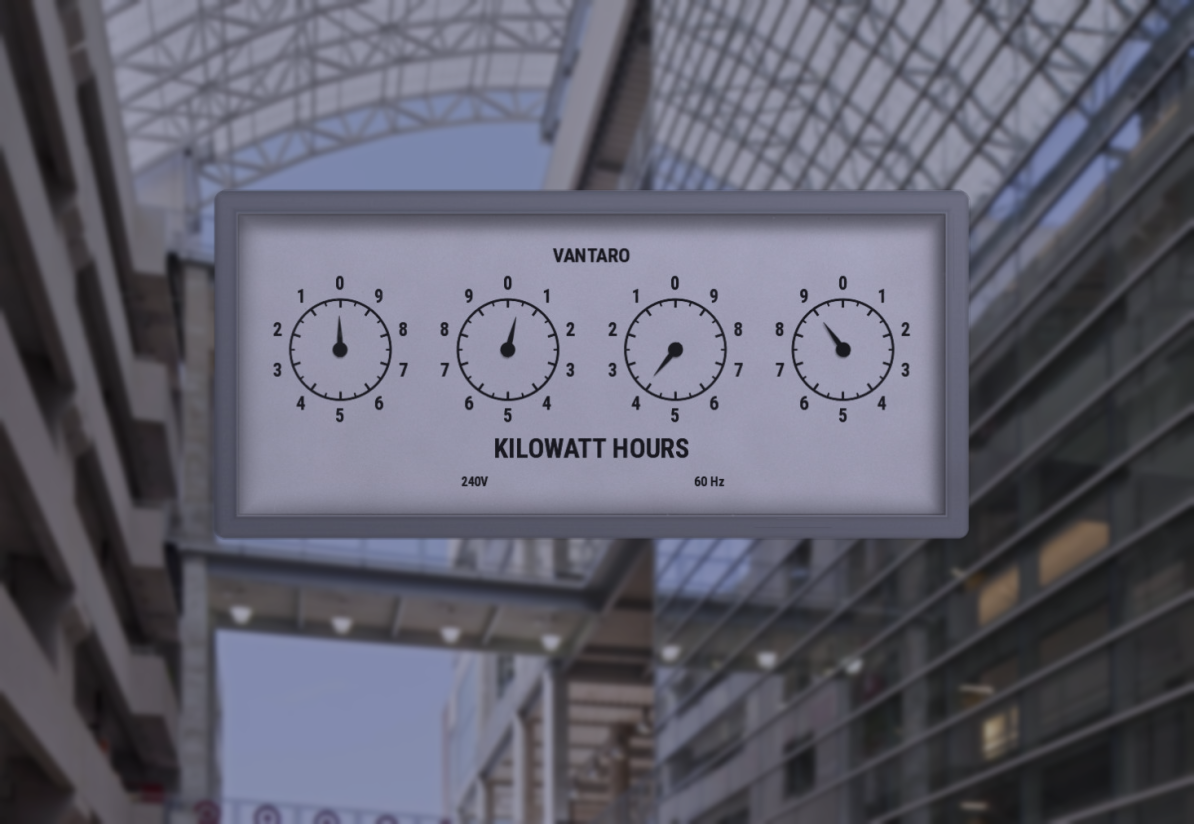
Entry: 39,kWh
